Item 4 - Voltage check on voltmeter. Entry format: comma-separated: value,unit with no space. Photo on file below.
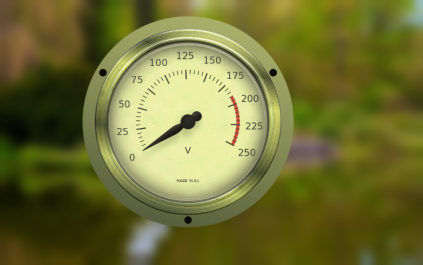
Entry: 0,V
